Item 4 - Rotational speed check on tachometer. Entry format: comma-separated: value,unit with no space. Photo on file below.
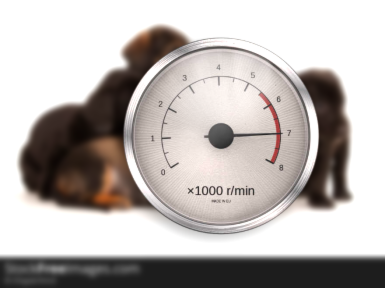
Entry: 7000,rpm
